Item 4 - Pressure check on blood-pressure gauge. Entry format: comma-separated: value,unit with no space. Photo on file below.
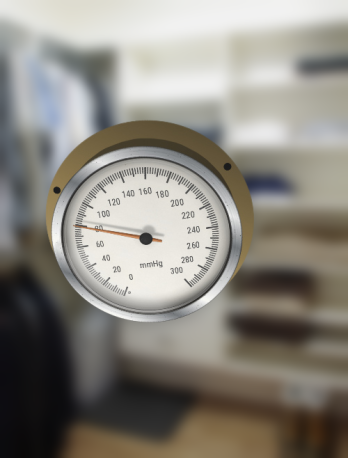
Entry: 80,mmHg
